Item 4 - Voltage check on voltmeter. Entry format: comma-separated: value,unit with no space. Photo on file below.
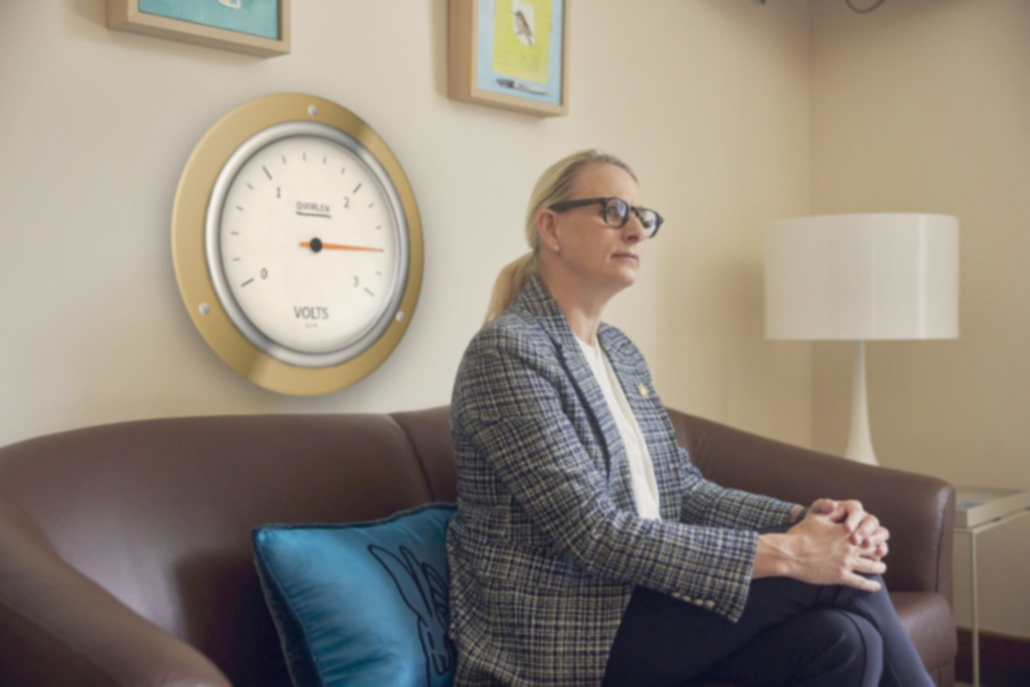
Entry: 2.6,V
